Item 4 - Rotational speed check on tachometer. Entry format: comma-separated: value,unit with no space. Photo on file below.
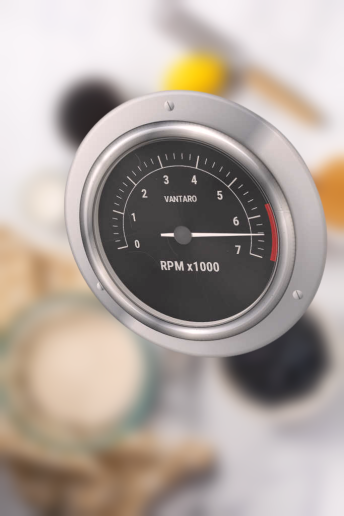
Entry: 6400,rpm
